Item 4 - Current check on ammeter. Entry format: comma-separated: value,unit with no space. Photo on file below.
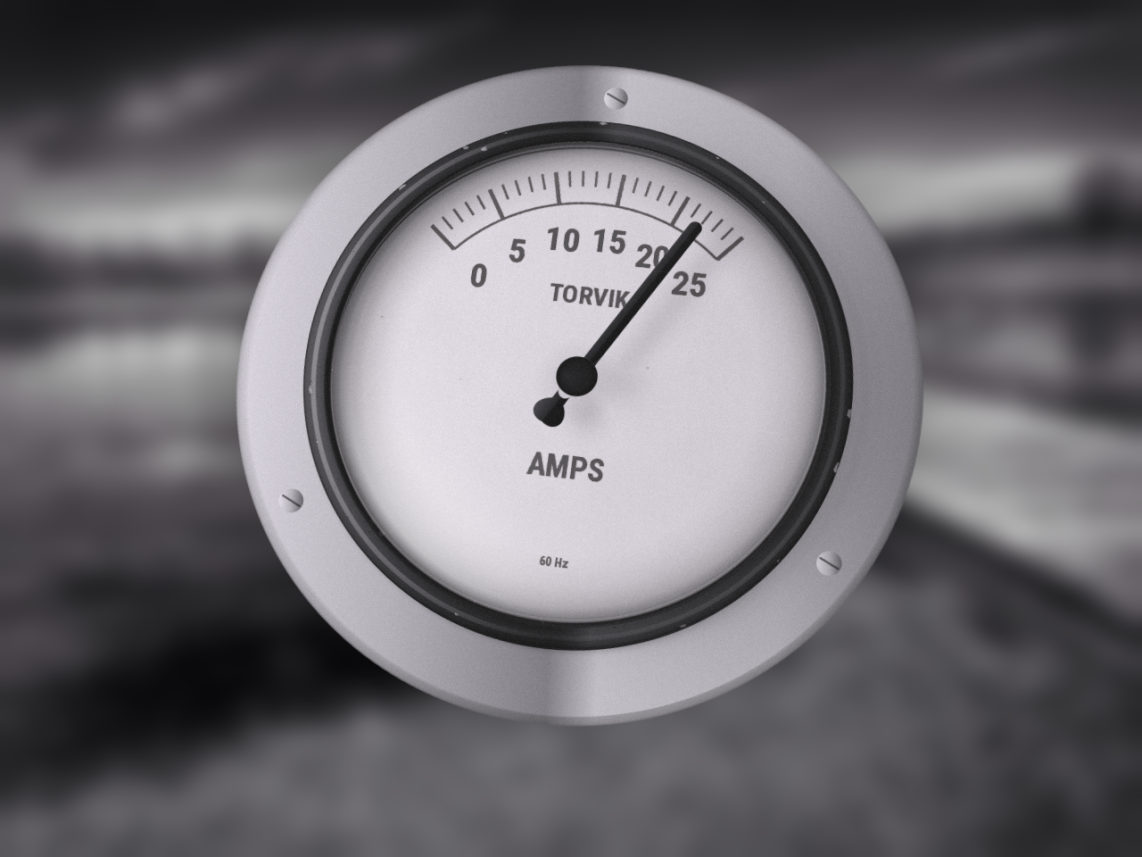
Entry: 22,A
